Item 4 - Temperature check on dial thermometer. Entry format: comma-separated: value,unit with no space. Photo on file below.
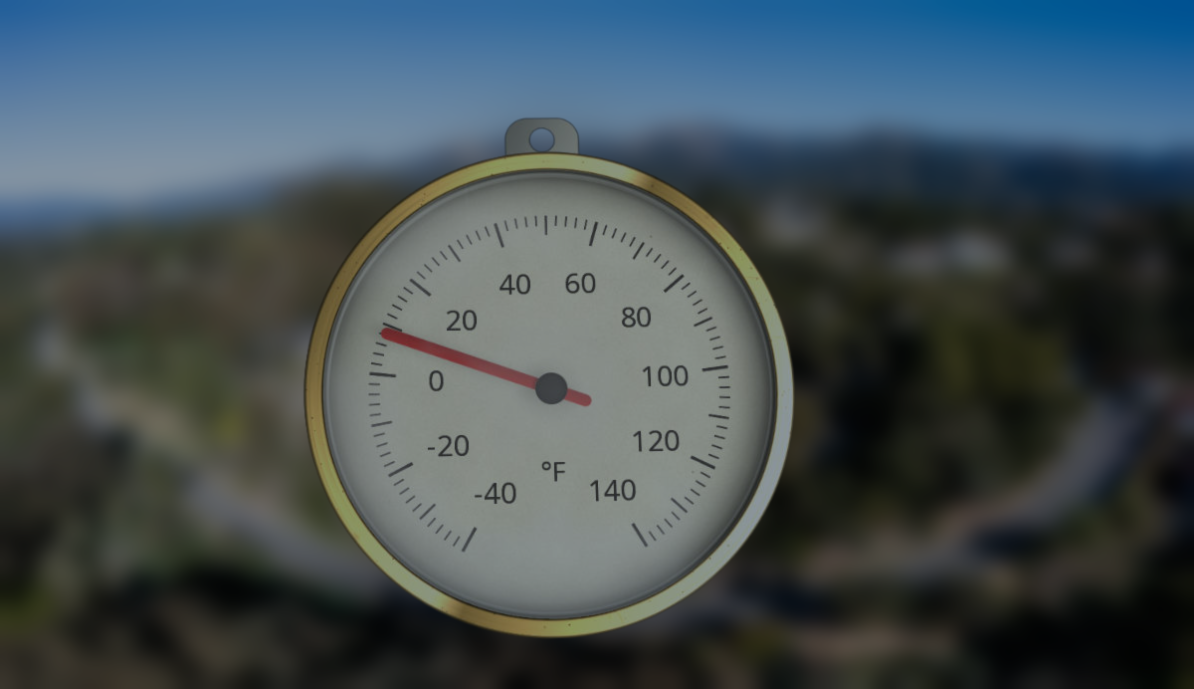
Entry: 8,°F
